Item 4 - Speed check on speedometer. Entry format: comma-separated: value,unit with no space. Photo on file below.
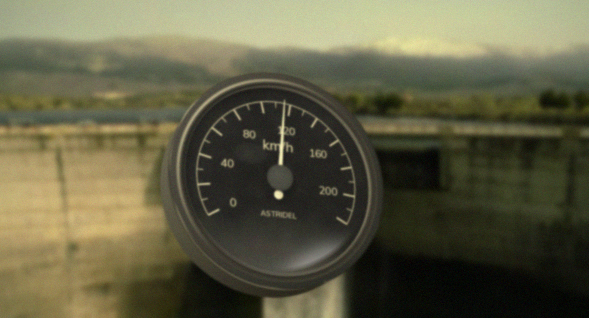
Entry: 115,km/h
